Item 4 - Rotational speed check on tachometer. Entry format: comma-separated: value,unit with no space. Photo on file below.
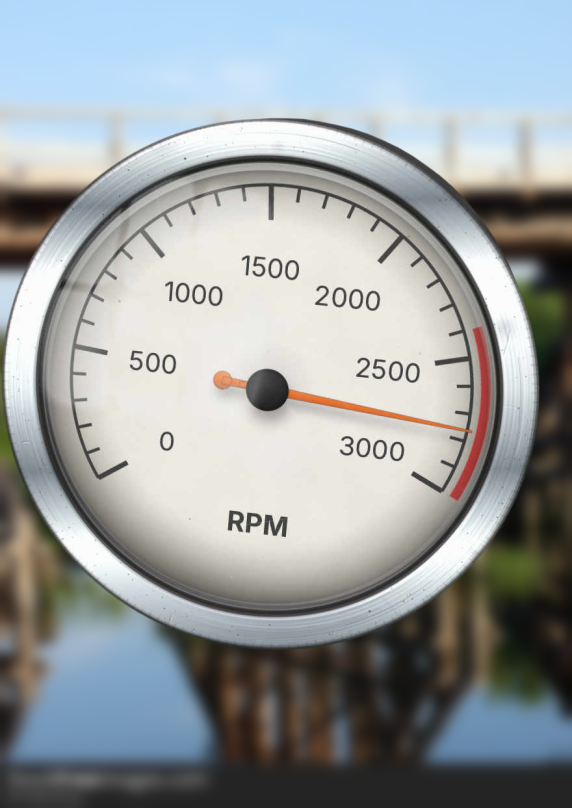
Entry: 2750,rpm
